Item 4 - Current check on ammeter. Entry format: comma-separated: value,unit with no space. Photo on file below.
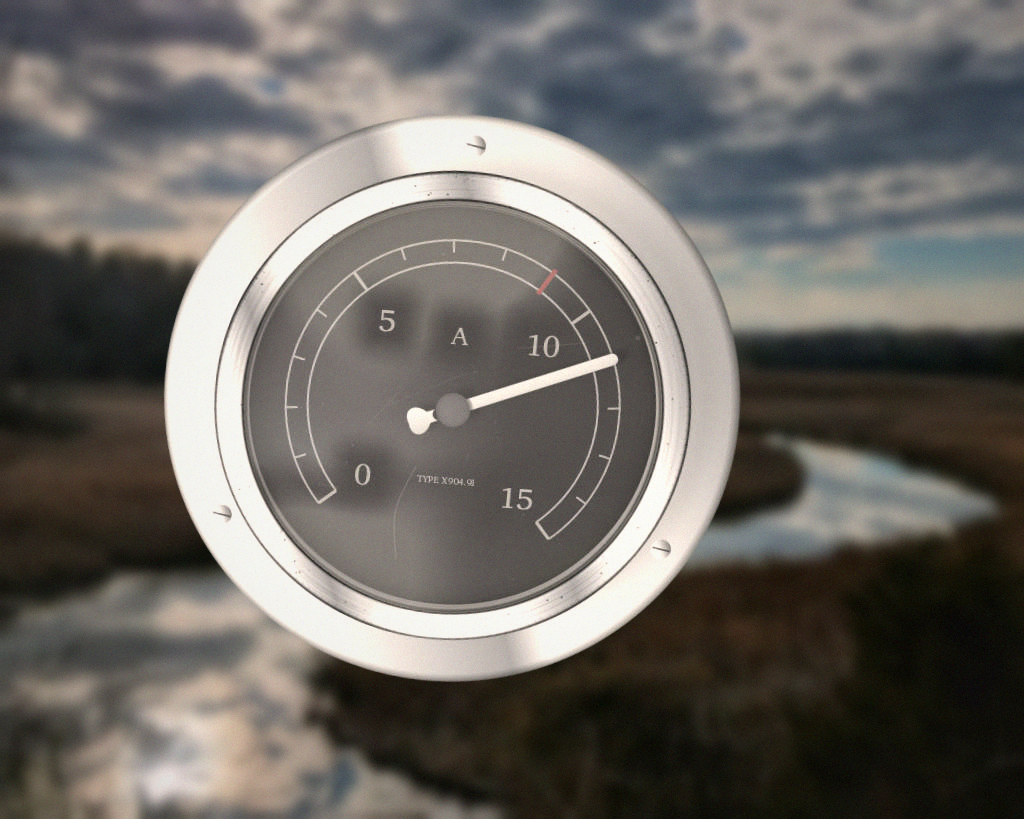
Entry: 11,A
